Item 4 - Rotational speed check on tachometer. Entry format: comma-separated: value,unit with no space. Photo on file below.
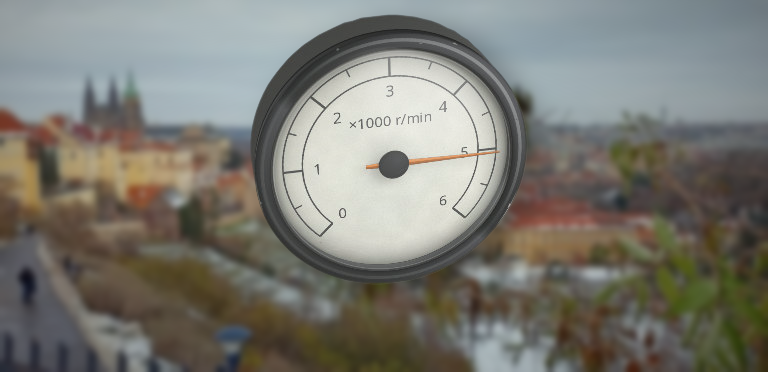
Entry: 5000,rpm
